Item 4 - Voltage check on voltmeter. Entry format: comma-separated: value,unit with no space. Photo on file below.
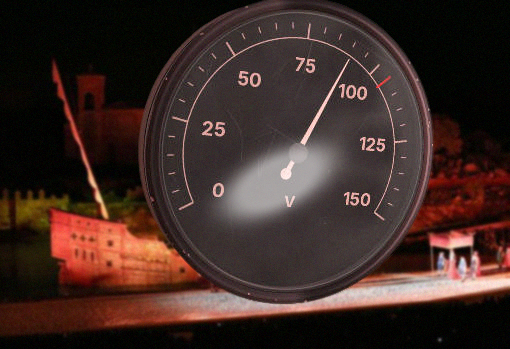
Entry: 90,V
